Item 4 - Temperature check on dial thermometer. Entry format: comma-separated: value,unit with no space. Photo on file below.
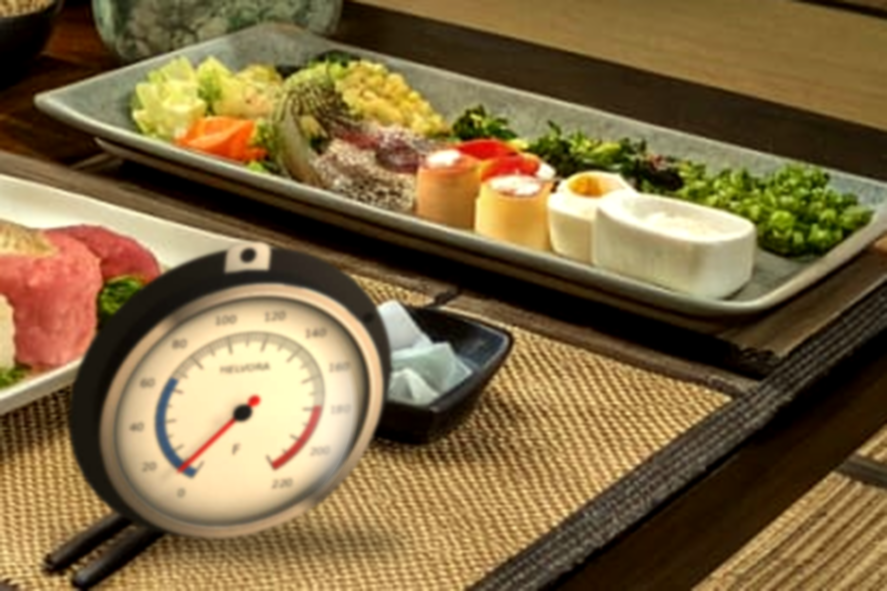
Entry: 10,°F
